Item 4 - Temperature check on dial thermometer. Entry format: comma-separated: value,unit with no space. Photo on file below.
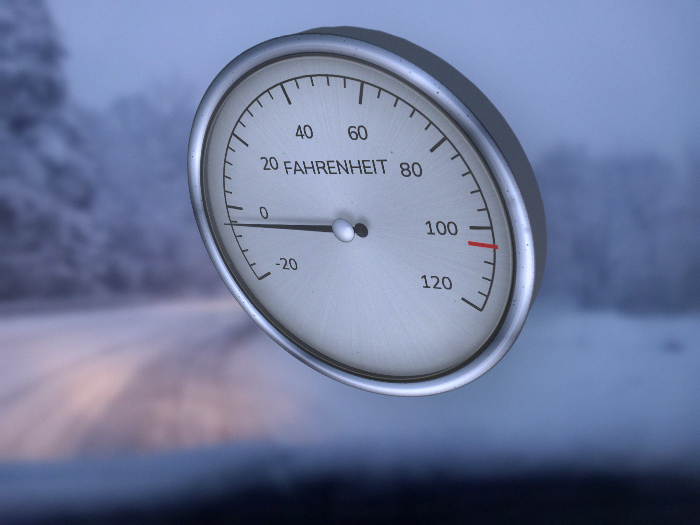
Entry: -4,°F
